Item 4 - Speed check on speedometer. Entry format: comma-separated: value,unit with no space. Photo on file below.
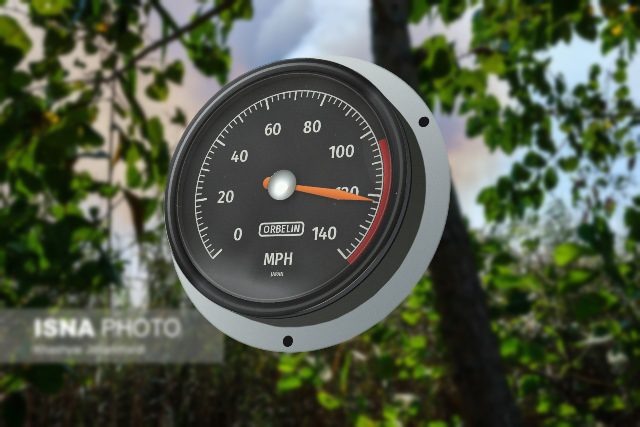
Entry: 122,mph
